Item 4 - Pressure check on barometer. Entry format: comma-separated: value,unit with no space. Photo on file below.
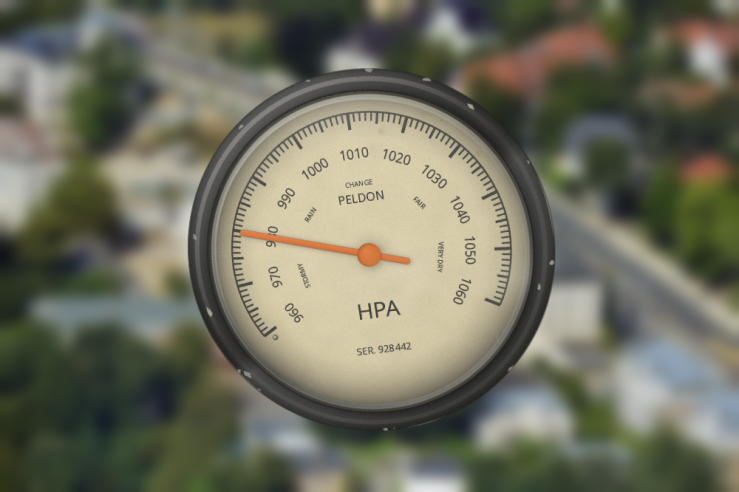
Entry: 980,hPa
